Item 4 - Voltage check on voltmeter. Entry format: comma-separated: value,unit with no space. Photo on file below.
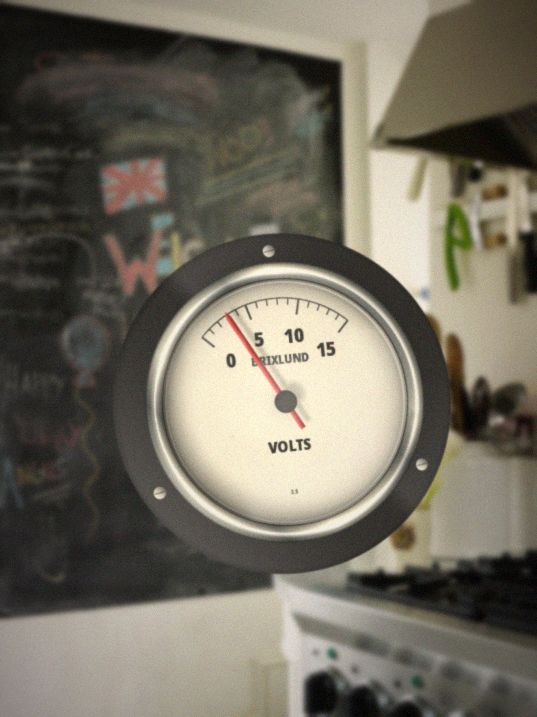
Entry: 3,V
